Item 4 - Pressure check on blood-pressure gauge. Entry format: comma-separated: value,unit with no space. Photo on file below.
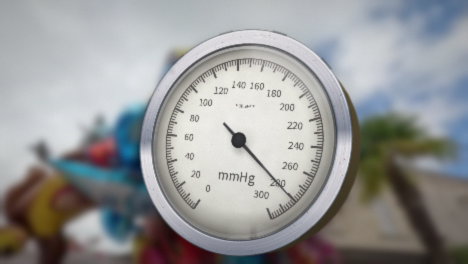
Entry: 280,mmHg
